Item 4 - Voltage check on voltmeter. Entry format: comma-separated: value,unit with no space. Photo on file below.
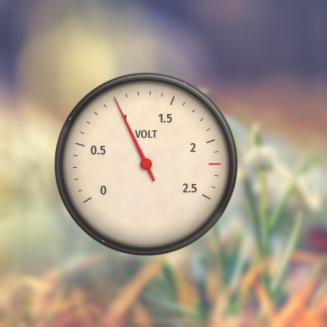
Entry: 1,V
